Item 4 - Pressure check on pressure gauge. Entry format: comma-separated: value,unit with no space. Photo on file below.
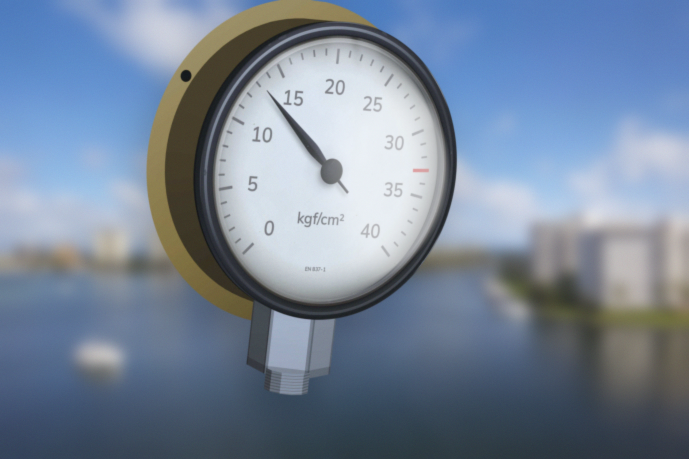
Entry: 13,kg/cm²
